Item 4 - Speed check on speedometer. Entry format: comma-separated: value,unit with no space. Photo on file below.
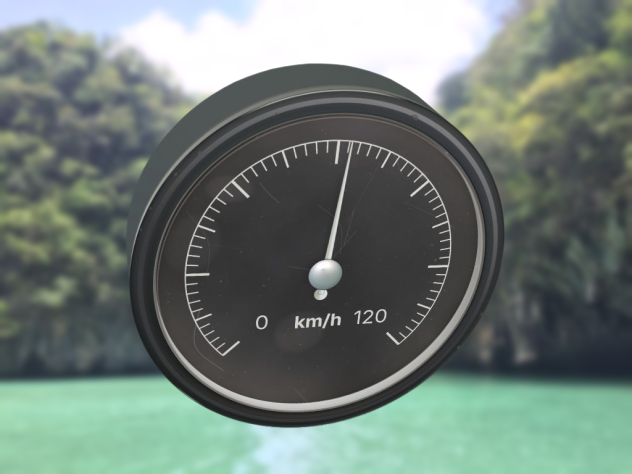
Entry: 62,km/h
